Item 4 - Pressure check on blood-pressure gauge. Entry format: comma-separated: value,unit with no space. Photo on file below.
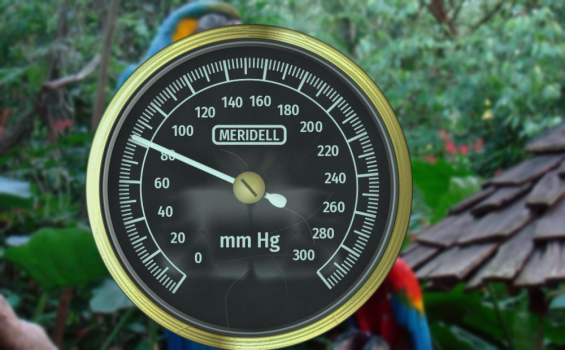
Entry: 82,mmHg
